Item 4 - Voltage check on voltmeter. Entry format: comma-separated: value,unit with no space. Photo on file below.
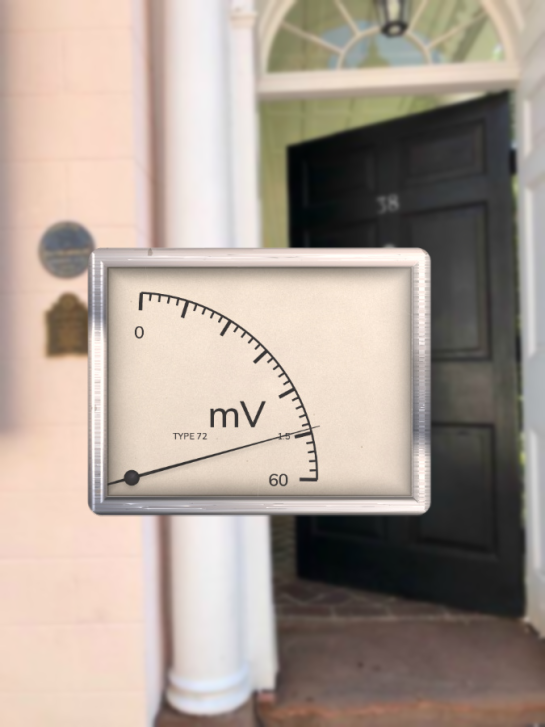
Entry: 49,mV
